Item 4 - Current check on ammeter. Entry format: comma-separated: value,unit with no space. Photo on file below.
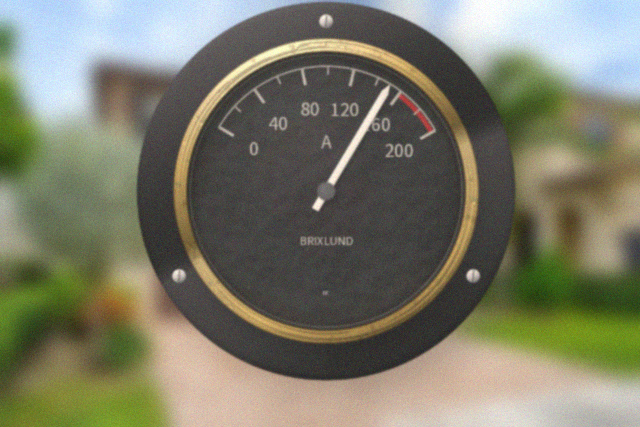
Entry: 150,A
